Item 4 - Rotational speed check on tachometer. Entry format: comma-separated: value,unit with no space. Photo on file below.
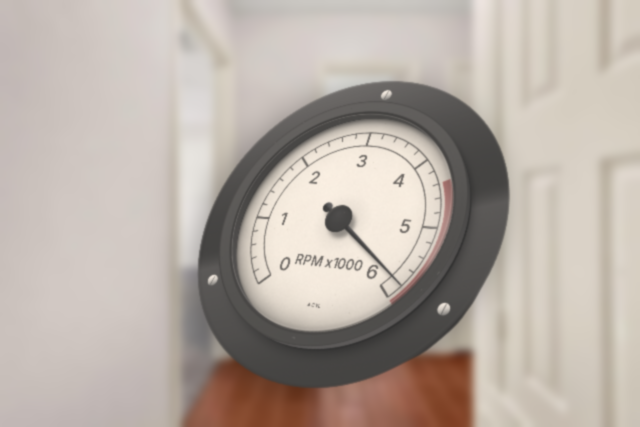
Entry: 5800,rpm
